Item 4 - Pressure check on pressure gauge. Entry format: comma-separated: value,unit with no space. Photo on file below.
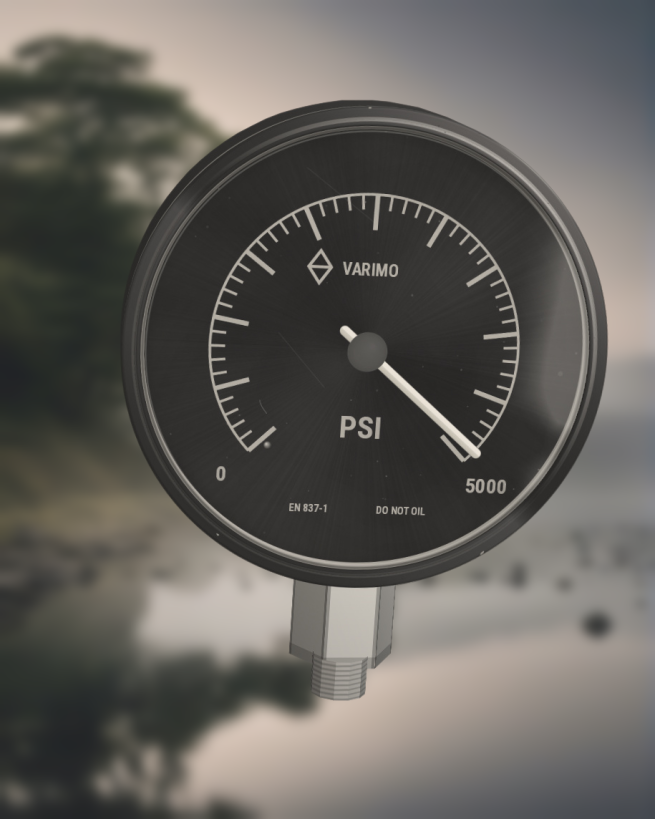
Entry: 4900,psi
